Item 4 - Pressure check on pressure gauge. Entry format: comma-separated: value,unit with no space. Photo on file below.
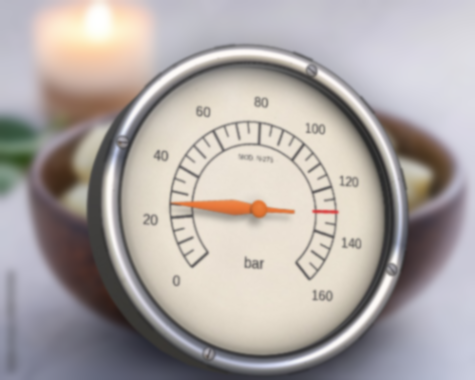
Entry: 25,bar
